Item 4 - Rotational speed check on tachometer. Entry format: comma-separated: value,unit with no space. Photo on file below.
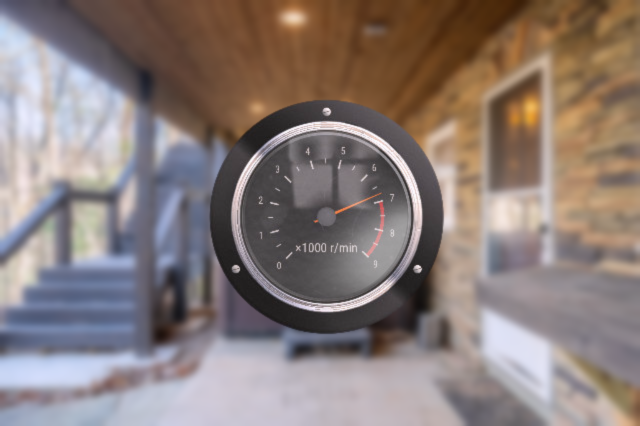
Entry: 6750,rpm
